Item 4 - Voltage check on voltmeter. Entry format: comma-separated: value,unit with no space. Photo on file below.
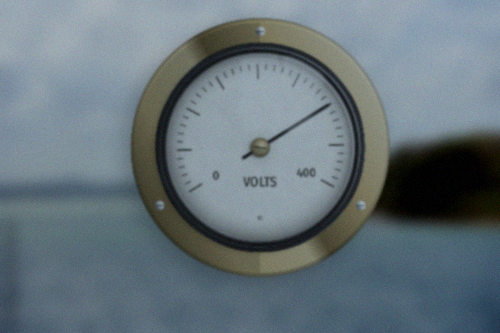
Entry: 300,V
